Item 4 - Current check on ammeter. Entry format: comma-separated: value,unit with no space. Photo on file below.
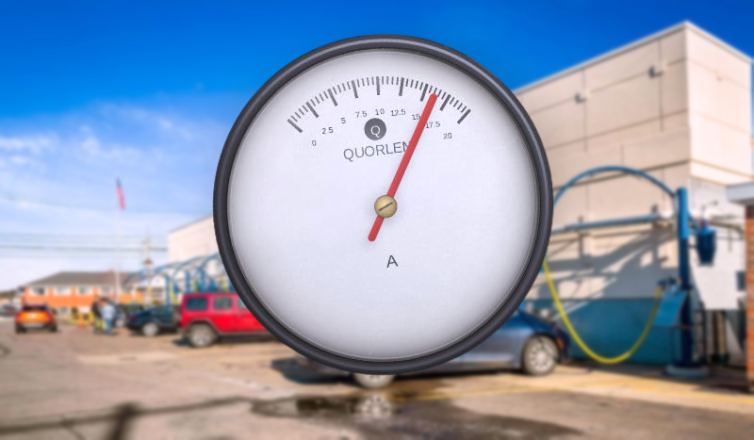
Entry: 16,A
